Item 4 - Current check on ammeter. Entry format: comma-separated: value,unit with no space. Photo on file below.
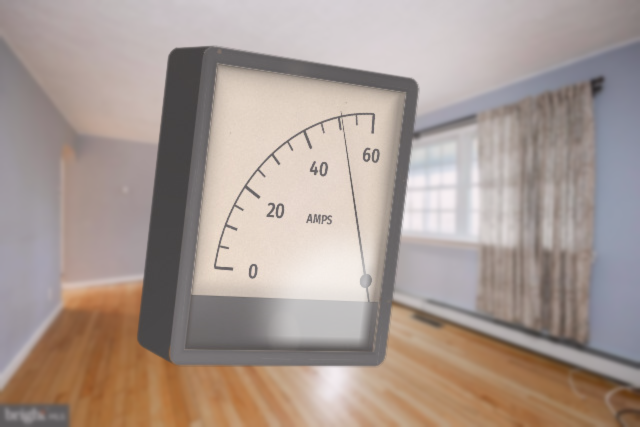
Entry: 50,A
